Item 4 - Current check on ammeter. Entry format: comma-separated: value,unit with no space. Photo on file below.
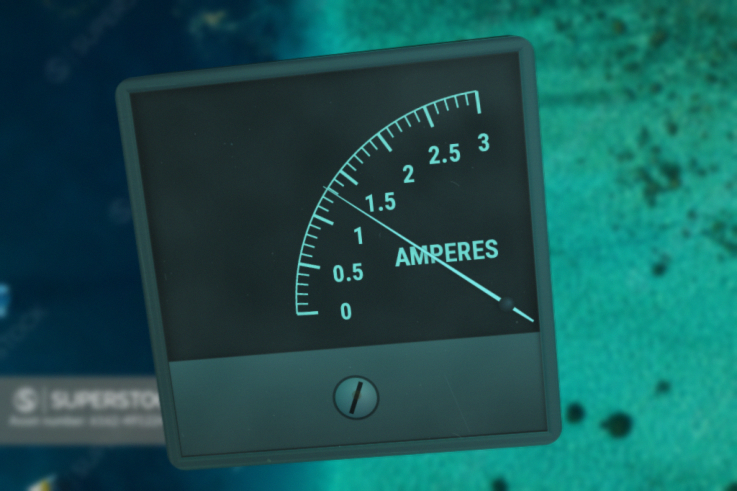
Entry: 1.3,A
